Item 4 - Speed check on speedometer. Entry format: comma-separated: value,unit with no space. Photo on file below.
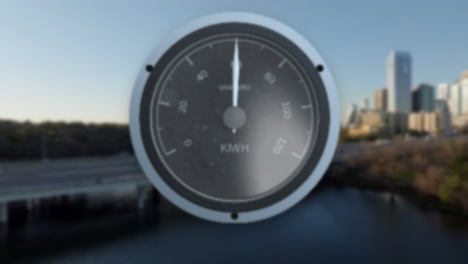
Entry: 60,km/h
